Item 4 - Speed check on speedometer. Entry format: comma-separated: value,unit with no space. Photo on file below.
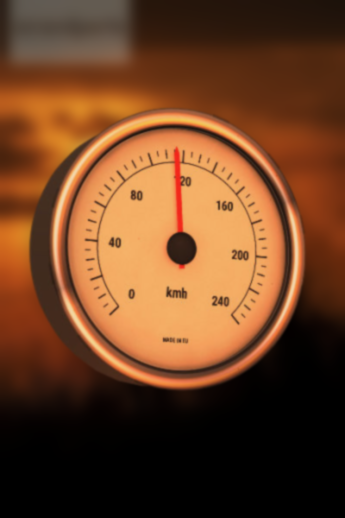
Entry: 115,km/h
